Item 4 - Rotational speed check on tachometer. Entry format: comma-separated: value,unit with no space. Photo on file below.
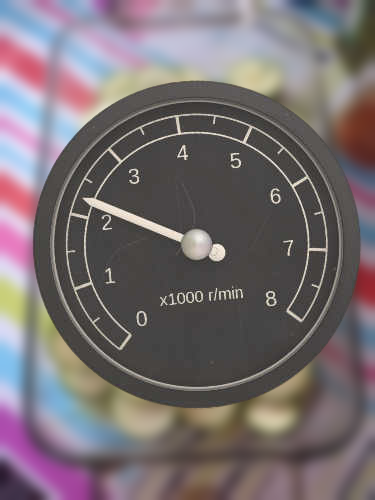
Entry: 2250,rpm
